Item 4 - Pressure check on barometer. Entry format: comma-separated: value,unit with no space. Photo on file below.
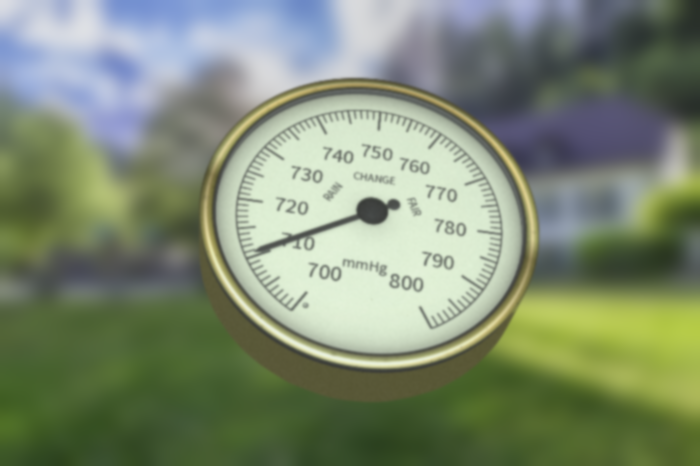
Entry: 710,mmHg
